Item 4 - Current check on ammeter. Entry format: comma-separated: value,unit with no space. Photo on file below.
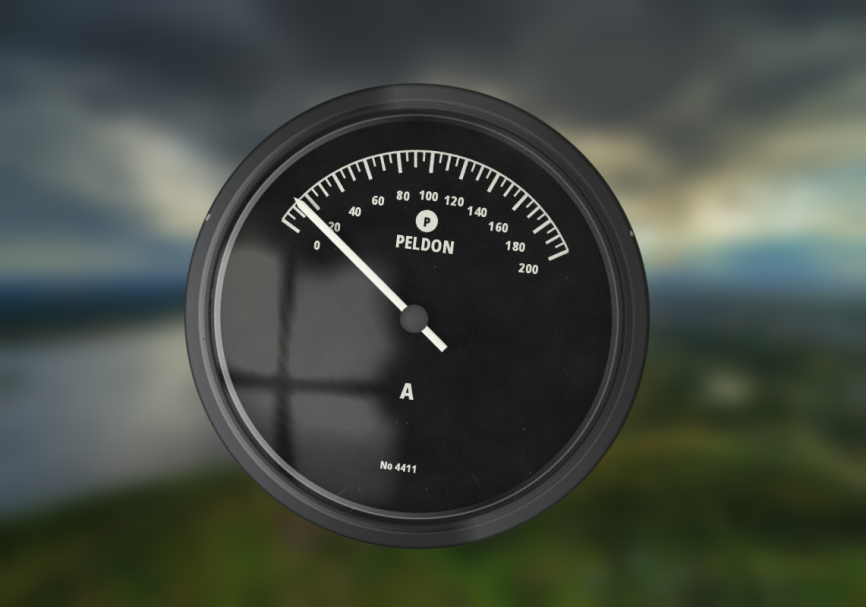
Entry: 15,A
